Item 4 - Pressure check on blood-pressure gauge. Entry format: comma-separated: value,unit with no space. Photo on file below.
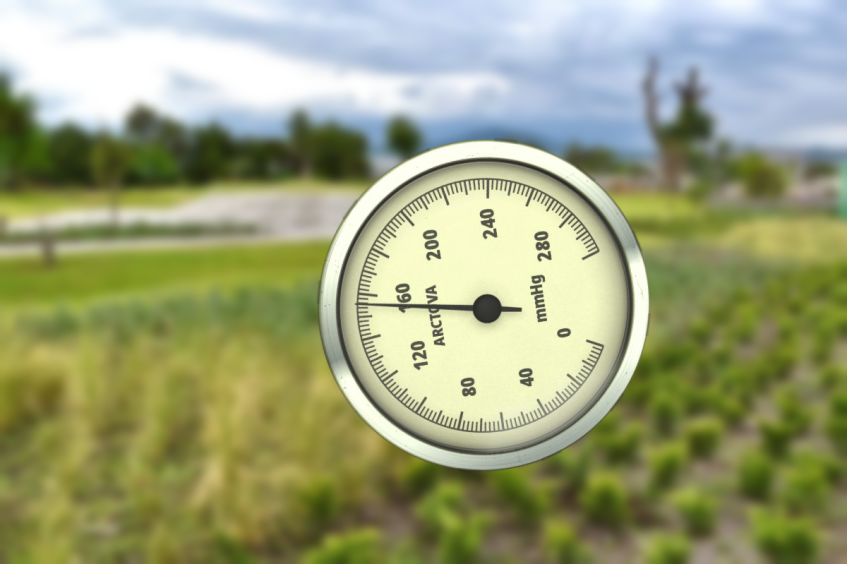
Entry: 156,mmHg
